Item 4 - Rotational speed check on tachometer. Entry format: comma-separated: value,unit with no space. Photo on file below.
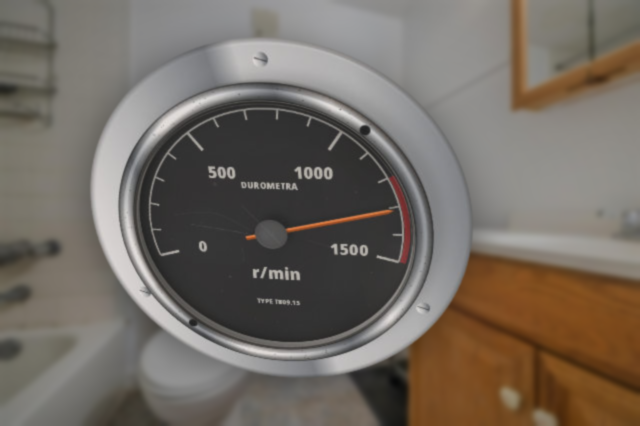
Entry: 1300,rpm
